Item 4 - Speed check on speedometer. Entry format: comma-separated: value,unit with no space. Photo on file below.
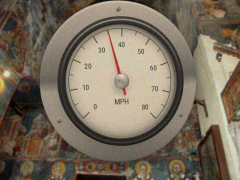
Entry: 35,mph
